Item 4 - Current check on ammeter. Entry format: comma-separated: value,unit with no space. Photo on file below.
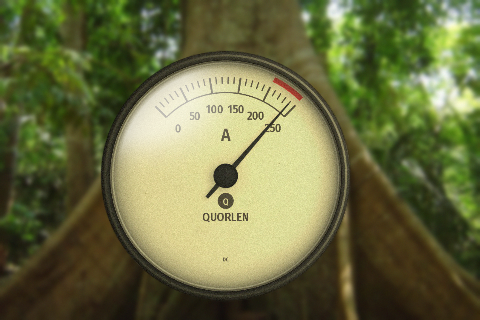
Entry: 240,A
